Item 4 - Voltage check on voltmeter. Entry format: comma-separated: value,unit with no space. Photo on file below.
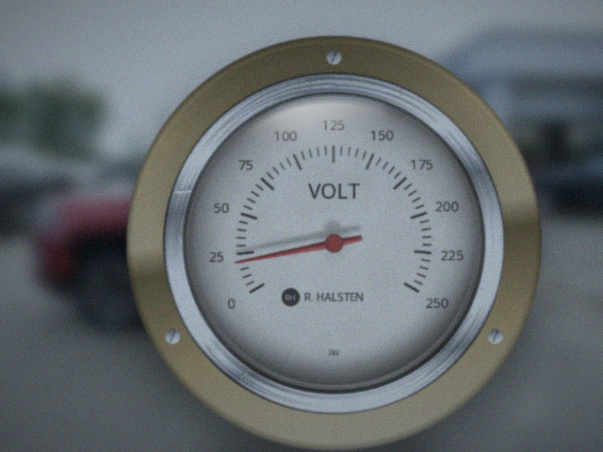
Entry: 20,V
